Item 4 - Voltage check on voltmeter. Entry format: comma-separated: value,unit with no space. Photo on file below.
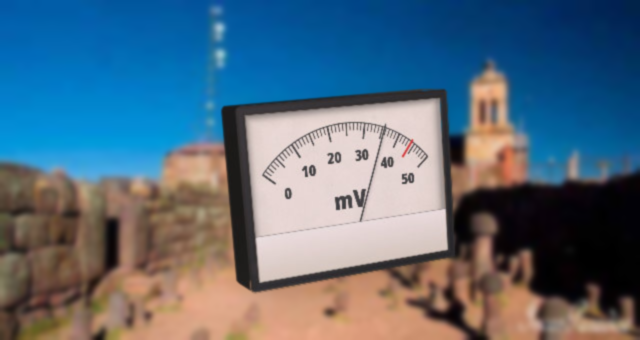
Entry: 35,mV
